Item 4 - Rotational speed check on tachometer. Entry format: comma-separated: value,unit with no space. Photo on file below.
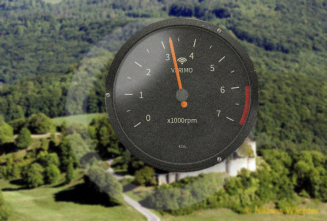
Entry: 3250,rpm
